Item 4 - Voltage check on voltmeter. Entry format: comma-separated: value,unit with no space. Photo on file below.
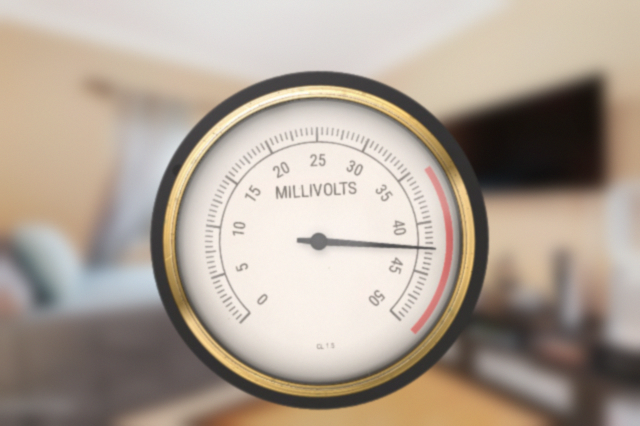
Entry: 42.5,mV
